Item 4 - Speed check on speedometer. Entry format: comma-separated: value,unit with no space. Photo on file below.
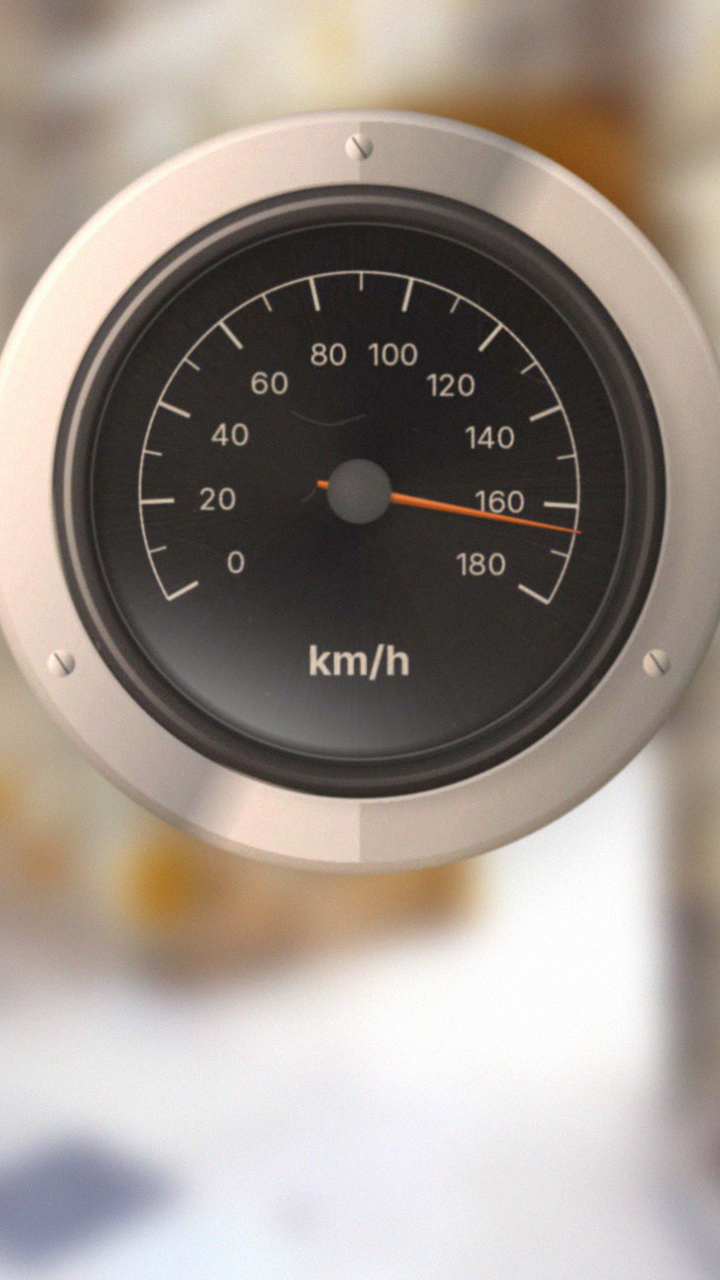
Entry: 165,km/h
